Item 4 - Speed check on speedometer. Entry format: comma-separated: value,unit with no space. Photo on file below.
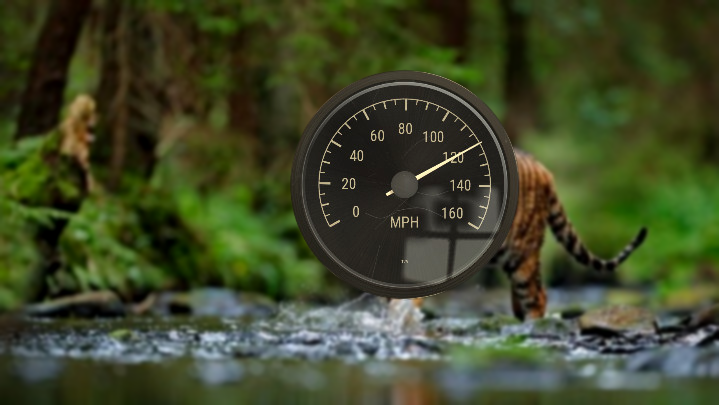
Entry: 120,mph
